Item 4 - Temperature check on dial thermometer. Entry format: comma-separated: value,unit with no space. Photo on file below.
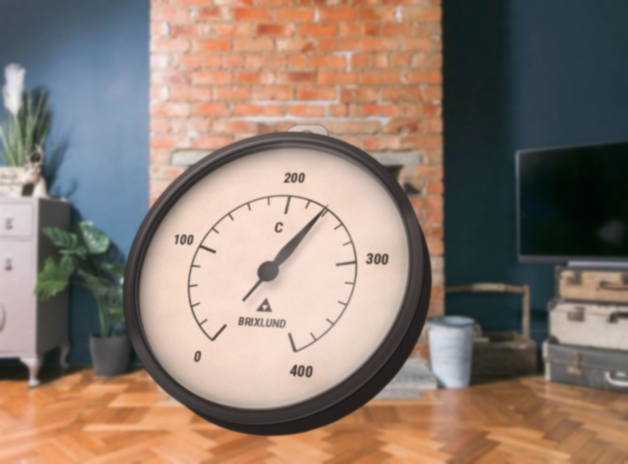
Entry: 240,°C
